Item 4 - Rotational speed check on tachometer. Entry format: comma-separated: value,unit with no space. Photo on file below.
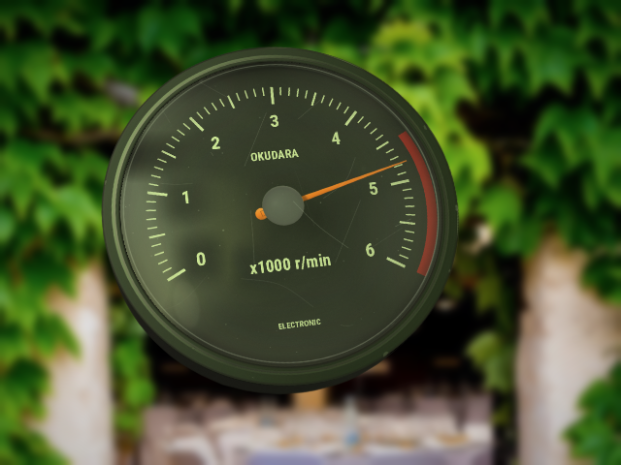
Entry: 4800,rpm
